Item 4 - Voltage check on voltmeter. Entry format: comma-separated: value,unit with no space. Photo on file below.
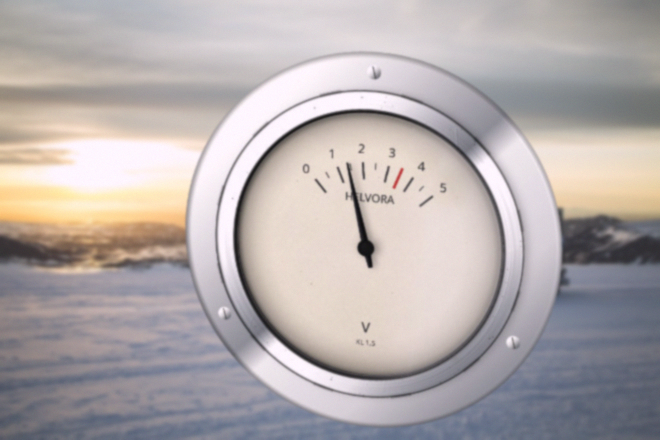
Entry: 1.5,V
